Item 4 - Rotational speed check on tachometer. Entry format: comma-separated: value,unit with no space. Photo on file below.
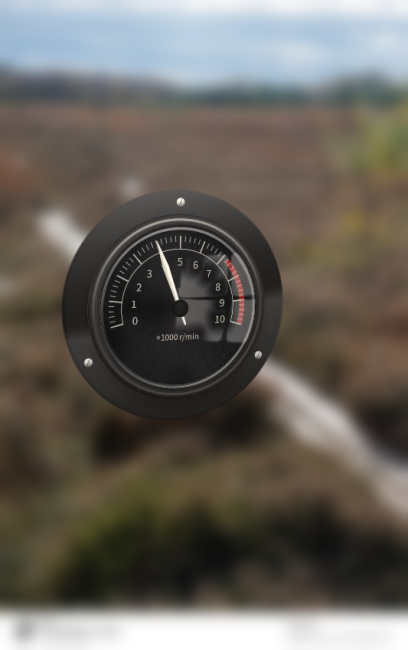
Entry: 4000,rpm
